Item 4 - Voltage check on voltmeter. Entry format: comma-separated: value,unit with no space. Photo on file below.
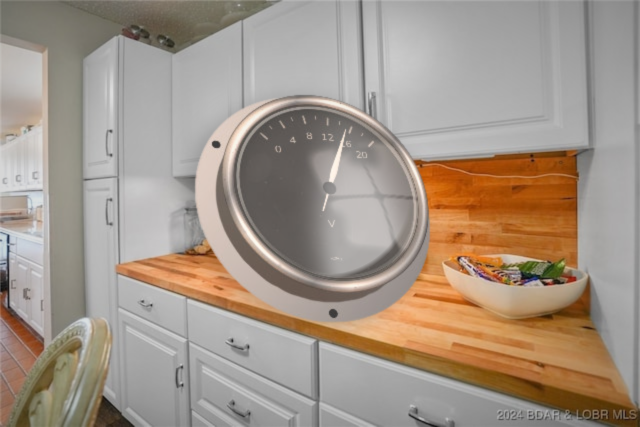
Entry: 15,V
